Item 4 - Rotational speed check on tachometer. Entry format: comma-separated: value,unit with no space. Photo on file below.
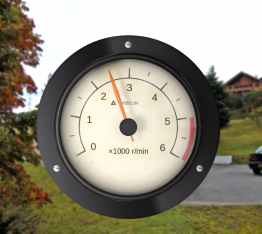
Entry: 2500,rpm
